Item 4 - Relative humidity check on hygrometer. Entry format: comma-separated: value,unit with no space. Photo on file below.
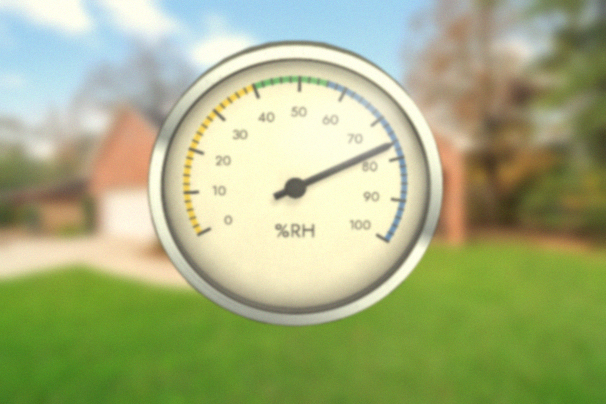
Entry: 76,%
